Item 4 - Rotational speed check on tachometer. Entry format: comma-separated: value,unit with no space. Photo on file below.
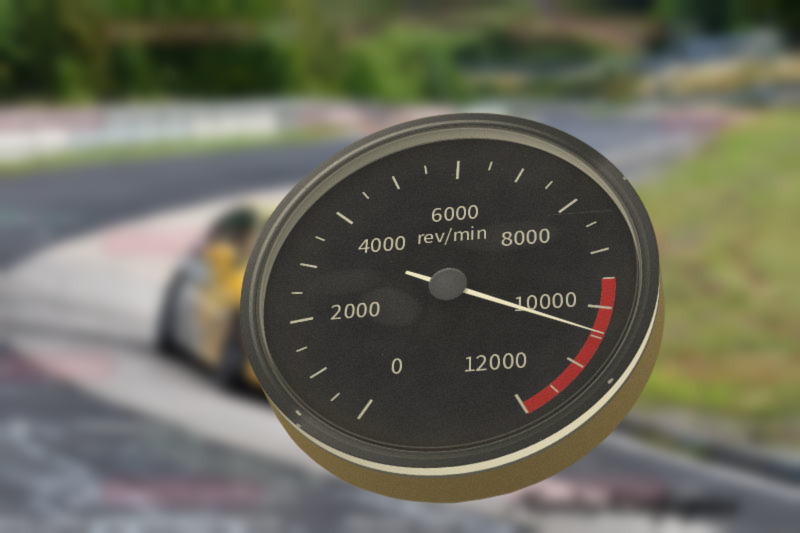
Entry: 10500,rpm
